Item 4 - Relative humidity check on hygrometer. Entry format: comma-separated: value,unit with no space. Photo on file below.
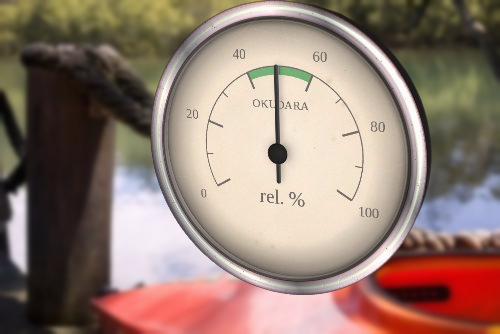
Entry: 50,%
